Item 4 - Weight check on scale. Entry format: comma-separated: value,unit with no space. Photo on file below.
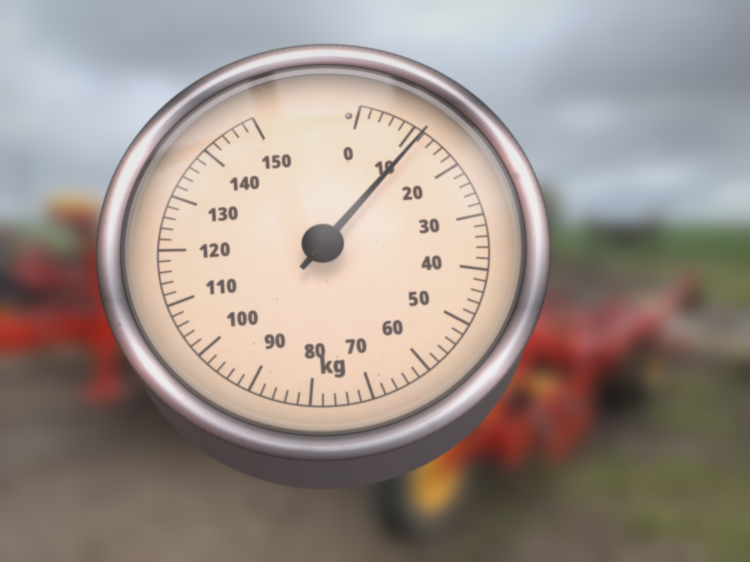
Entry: 12,kg
